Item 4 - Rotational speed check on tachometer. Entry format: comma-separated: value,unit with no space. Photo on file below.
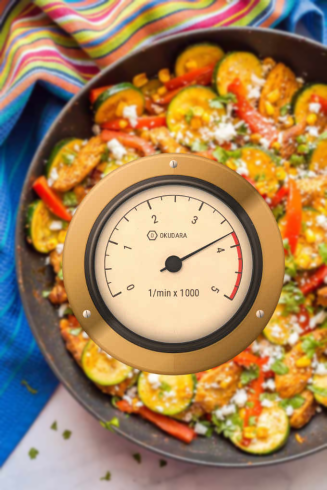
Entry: 3750,rpm
